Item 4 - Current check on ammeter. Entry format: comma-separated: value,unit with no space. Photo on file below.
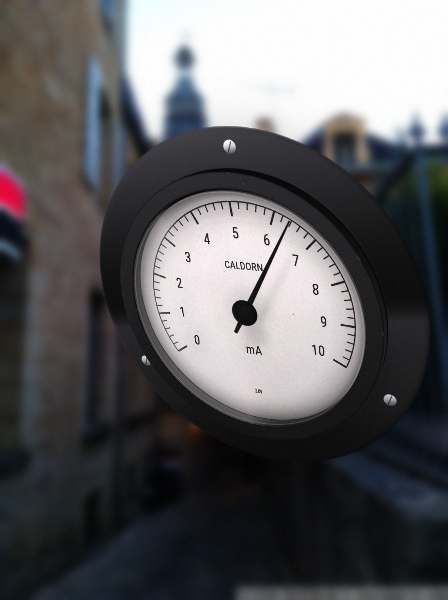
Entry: 6.4,mA
